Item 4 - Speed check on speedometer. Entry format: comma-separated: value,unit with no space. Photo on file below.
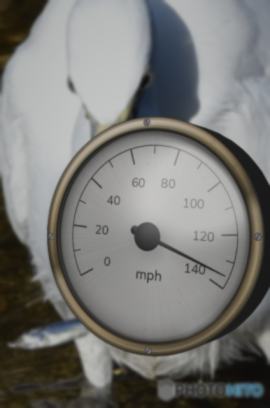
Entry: 135,mph
